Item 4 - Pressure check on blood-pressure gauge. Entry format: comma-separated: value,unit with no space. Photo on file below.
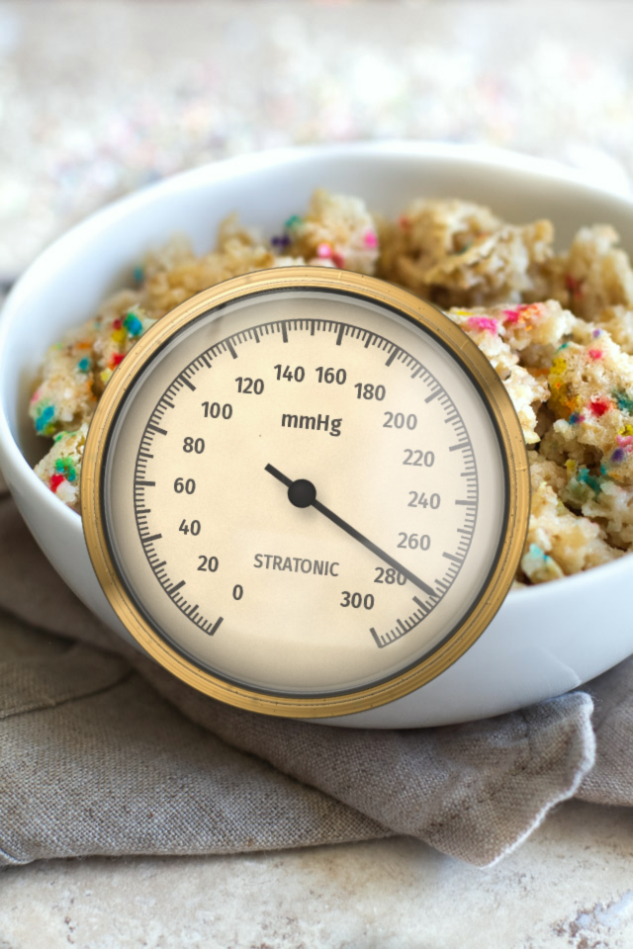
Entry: 274,mmHg
